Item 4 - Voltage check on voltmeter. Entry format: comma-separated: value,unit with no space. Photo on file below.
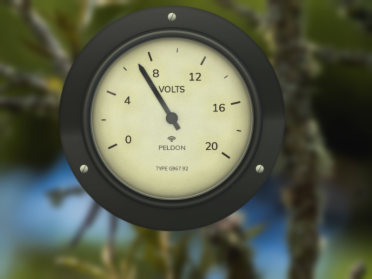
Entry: 7,V
